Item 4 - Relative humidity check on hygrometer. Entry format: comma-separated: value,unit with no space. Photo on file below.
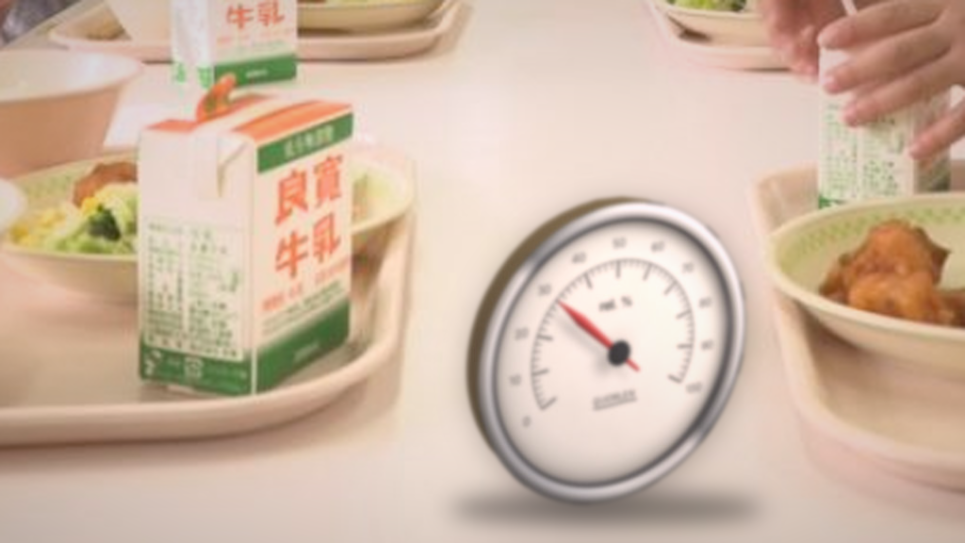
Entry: 30,%
